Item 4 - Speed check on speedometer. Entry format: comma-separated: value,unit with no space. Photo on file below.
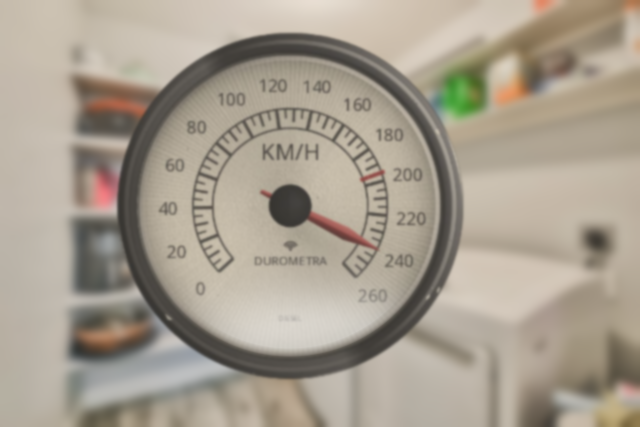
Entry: 240,km/h
